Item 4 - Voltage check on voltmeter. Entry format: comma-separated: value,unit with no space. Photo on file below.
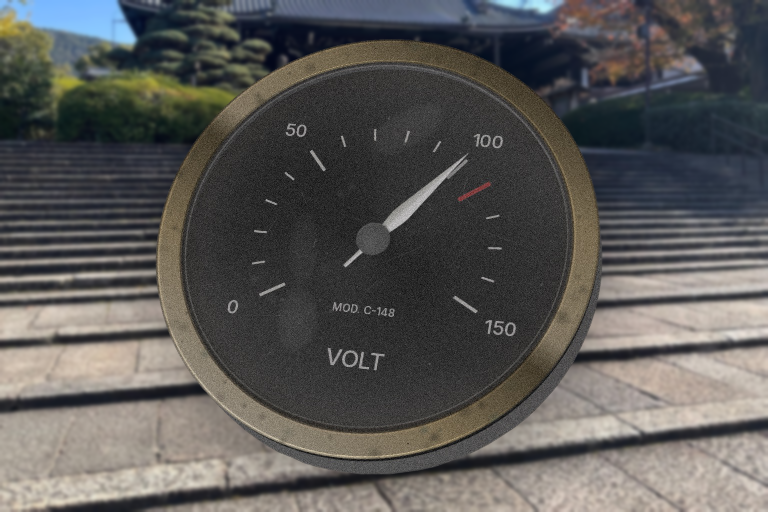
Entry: 100,V
